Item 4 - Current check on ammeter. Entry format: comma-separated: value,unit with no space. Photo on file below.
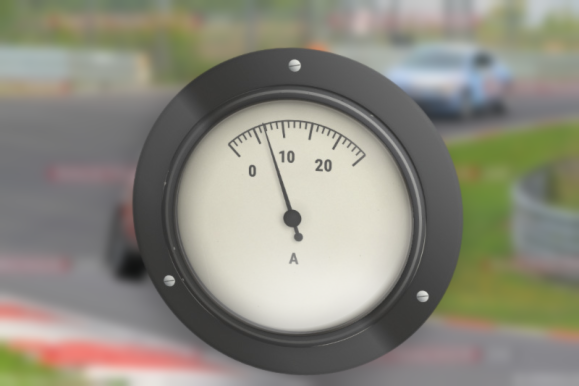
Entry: 7,A
